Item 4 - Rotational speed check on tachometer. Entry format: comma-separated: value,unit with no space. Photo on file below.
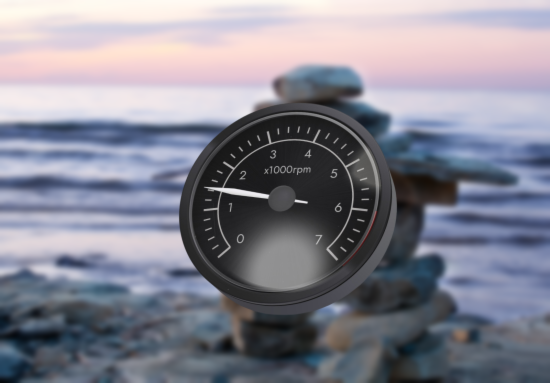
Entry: 1400,rpm
